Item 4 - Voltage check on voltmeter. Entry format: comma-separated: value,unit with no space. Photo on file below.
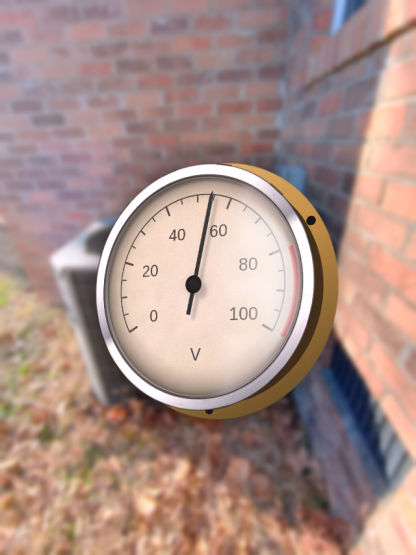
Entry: 55,V
